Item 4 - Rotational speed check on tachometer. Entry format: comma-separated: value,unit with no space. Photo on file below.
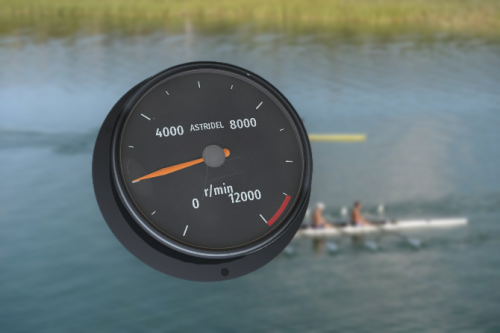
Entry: 2000,rpm
